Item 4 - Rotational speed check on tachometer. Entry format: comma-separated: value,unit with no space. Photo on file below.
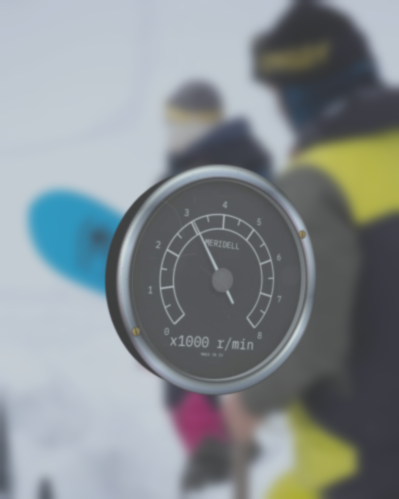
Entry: 3000,rpm
